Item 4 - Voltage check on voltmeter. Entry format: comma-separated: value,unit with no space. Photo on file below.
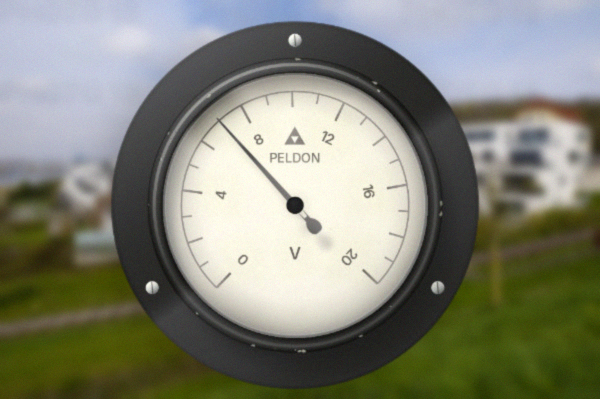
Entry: 7,V
